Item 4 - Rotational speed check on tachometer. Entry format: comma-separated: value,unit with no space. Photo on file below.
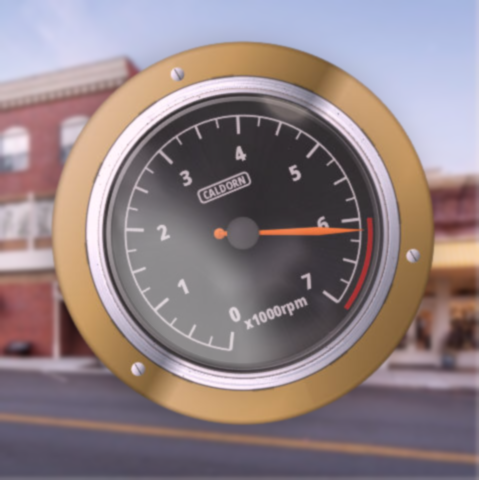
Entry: 6125,rpm
